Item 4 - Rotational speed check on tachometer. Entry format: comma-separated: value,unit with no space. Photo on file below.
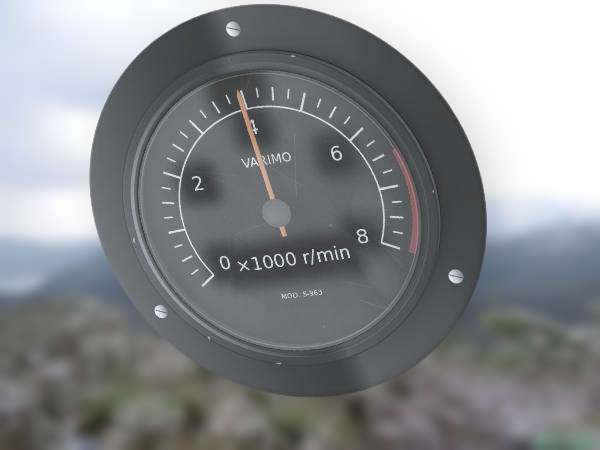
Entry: 4000,rpm
